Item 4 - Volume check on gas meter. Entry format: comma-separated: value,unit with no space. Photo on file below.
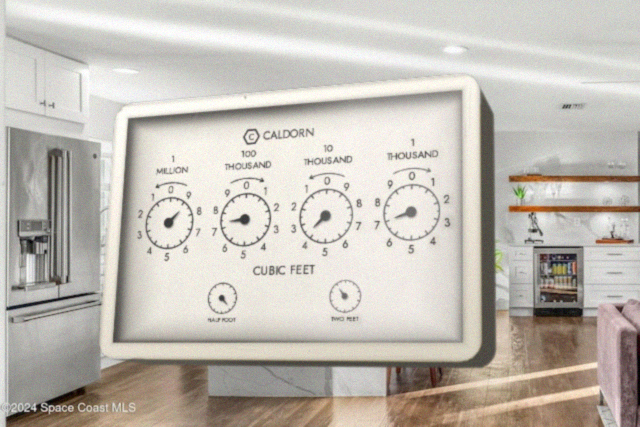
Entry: 873700,ft³
